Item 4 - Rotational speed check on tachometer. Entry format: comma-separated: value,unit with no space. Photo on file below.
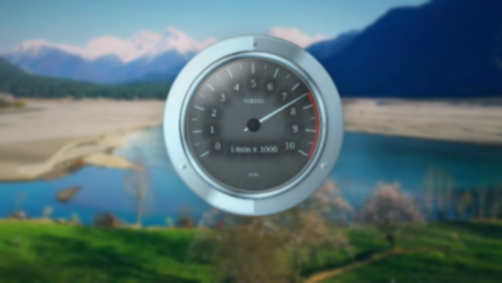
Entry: 7500,rpm
